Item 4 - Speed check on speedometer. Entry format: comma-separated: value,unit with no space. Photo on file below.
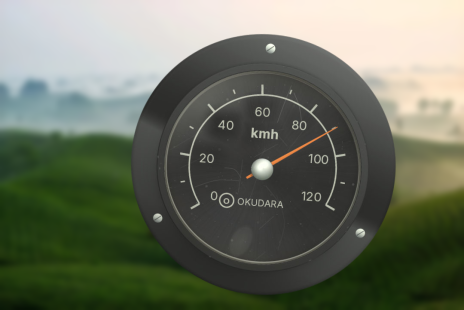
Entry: 90,km/h
